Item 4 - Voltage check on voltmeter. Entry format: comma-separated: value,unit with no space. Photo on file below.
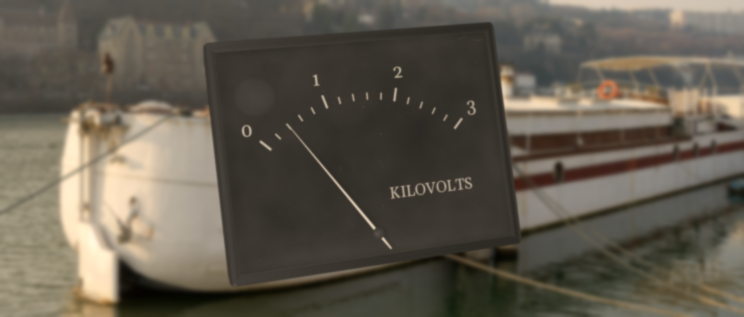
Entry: 0.4,kV
